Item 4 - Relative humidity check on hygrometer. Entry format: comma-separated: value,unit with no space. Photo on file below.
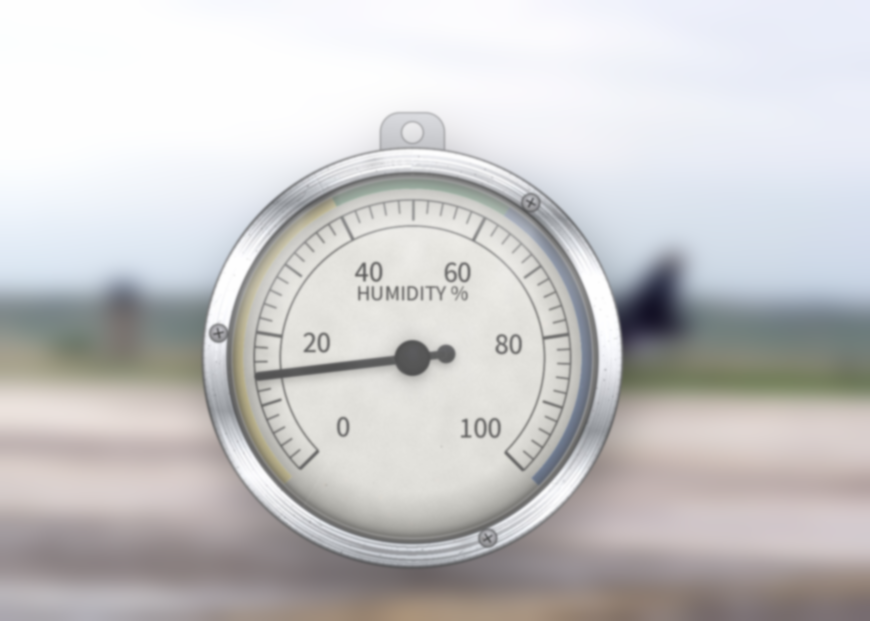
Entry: 14,%
